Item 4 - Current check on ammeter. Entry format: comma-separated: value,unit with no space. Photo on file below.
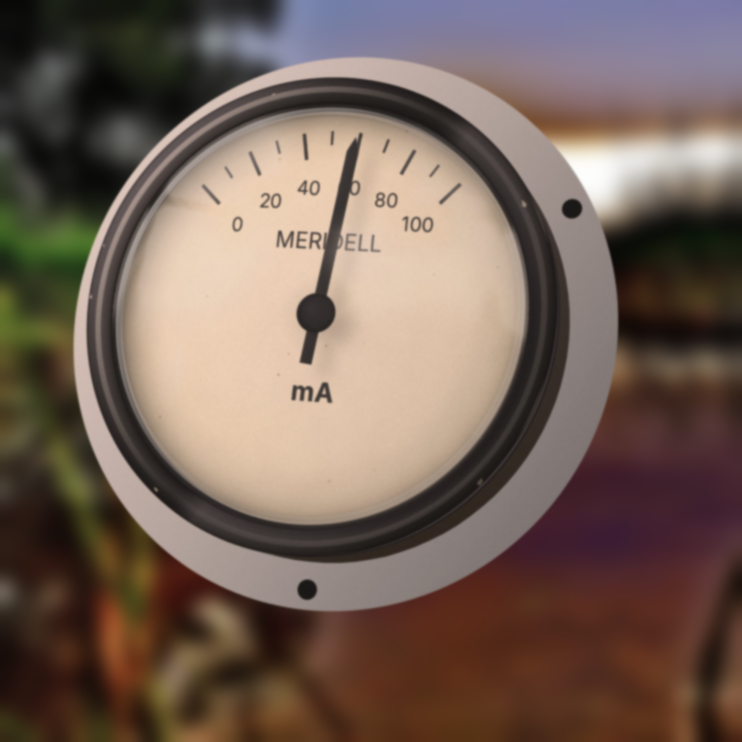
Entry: 60,mA
